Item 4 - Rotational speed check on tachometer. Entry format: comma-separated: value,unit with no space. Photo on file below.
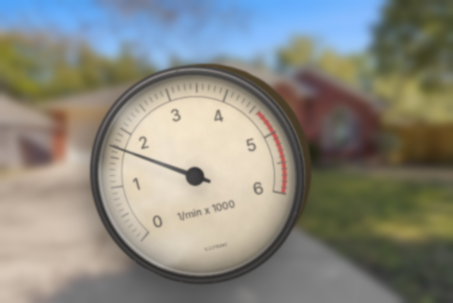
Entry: 1700,rpm
